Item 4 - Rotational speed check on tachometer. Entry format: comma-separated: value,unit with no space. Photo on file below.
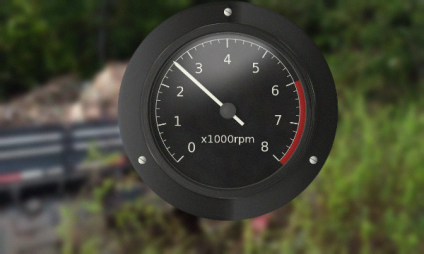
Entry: 2600,rpm
